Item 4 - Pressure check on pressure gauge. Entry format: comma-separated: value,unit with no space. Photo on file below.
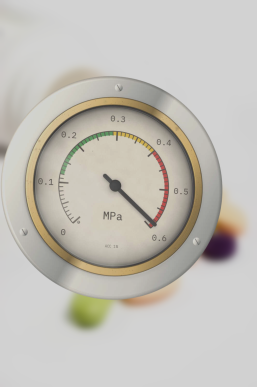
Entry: 0.59,MPa
